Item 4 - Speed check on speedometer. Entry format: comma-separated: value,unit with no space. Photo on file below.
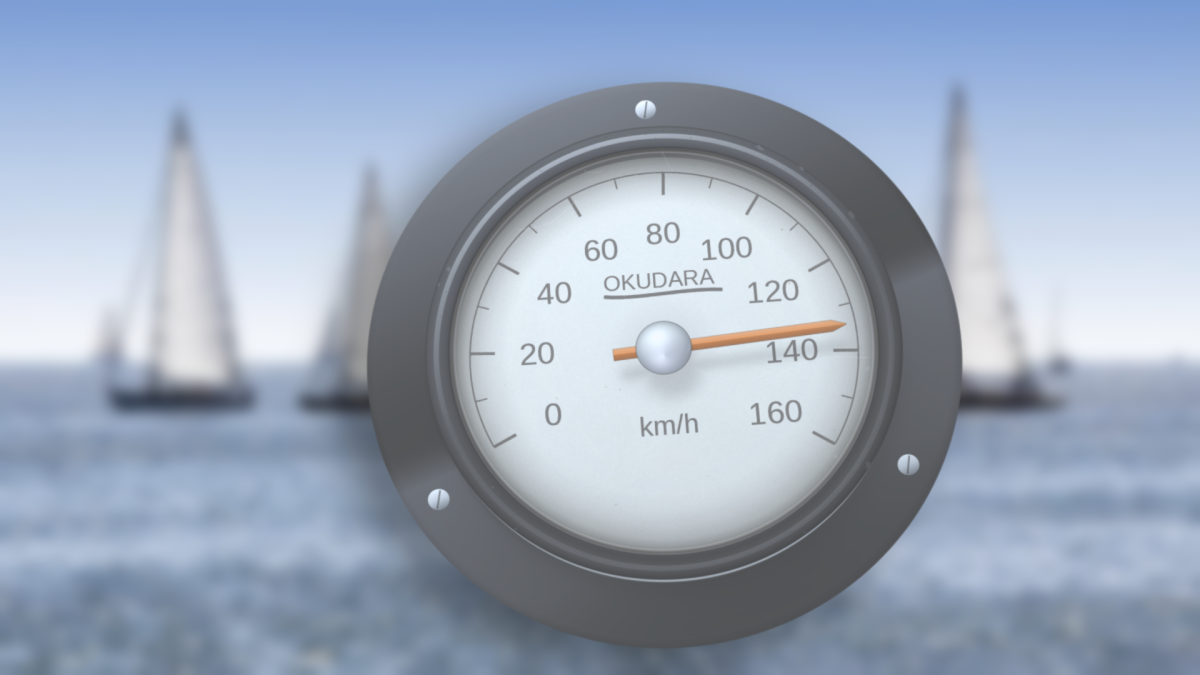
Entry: 135,km/h
